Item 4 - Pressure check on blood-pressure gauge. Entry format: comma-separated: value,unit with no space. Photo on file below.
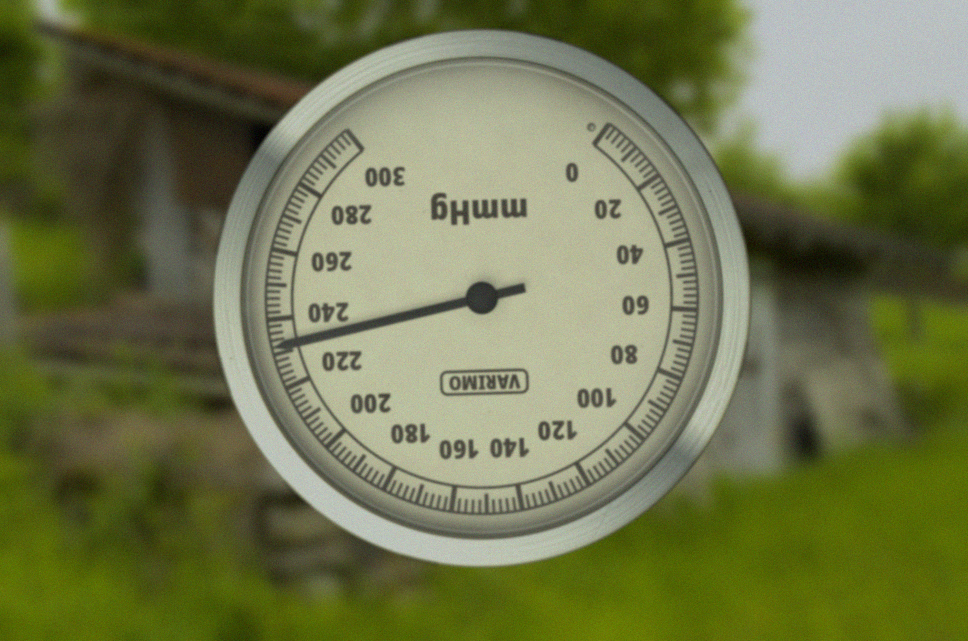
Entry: 232,mmHg
